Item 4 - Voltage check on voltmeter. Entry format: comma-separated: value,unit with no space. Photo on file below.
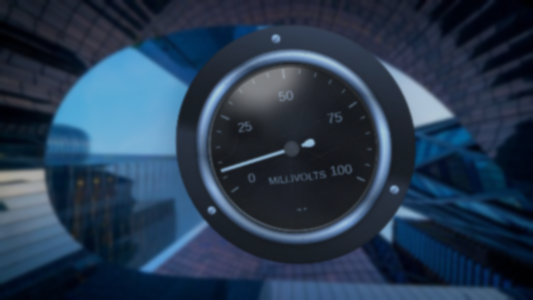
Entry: 7.5,mV
